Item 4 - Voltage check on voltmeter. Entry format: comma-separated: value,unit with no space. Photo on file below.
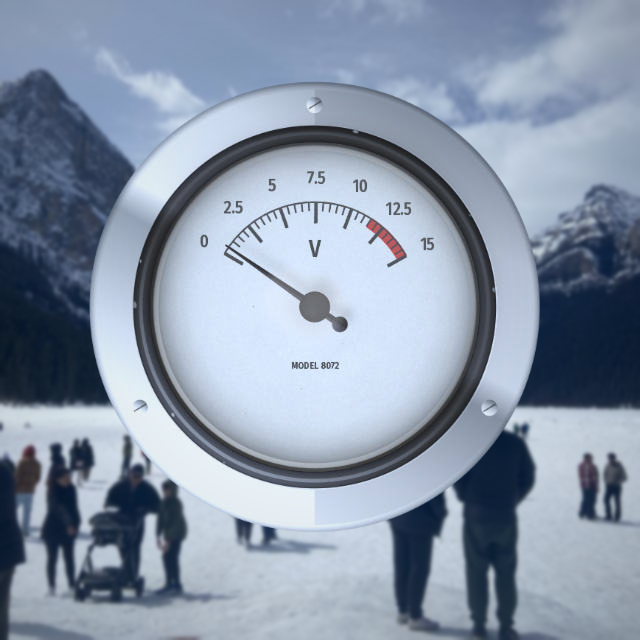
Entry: 0.5,V
